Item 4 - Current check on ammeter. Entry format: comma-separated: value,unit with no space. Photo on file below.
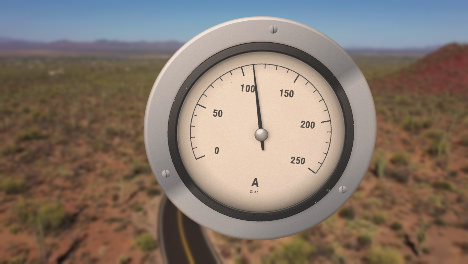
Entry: 110,A
